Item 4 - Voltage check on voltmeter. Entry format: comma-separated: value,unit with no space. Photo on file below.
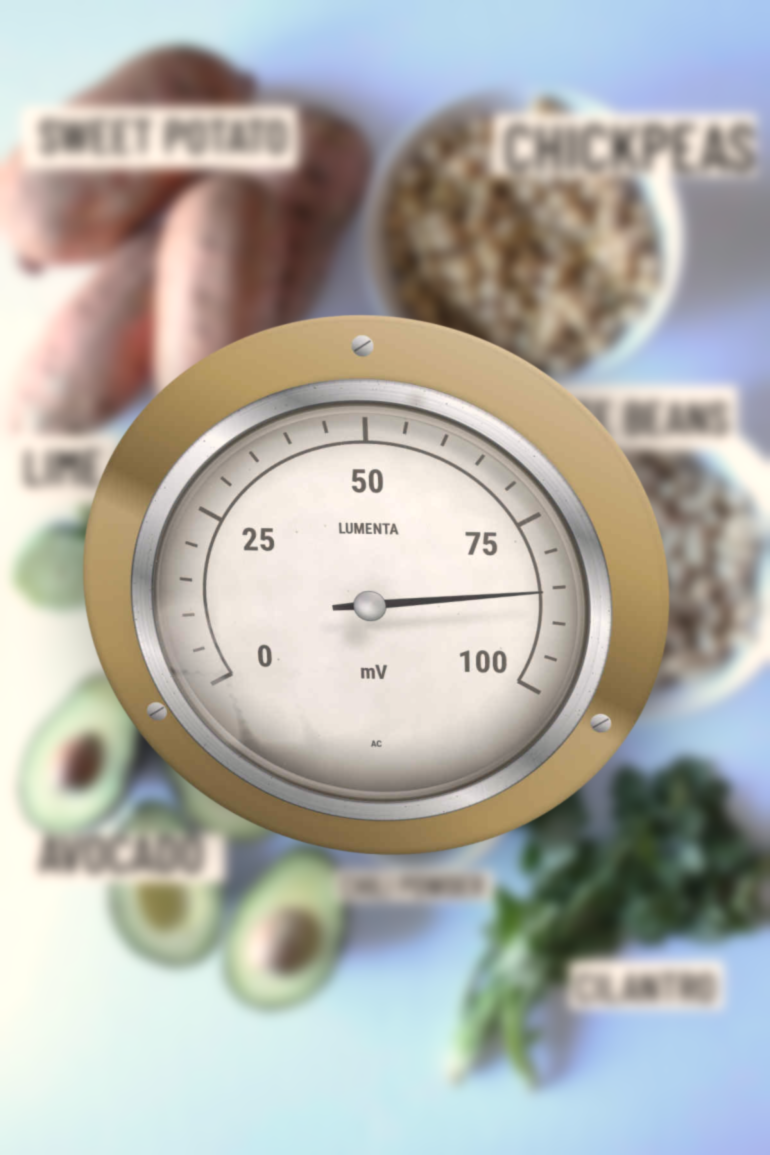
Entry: 85,mV
